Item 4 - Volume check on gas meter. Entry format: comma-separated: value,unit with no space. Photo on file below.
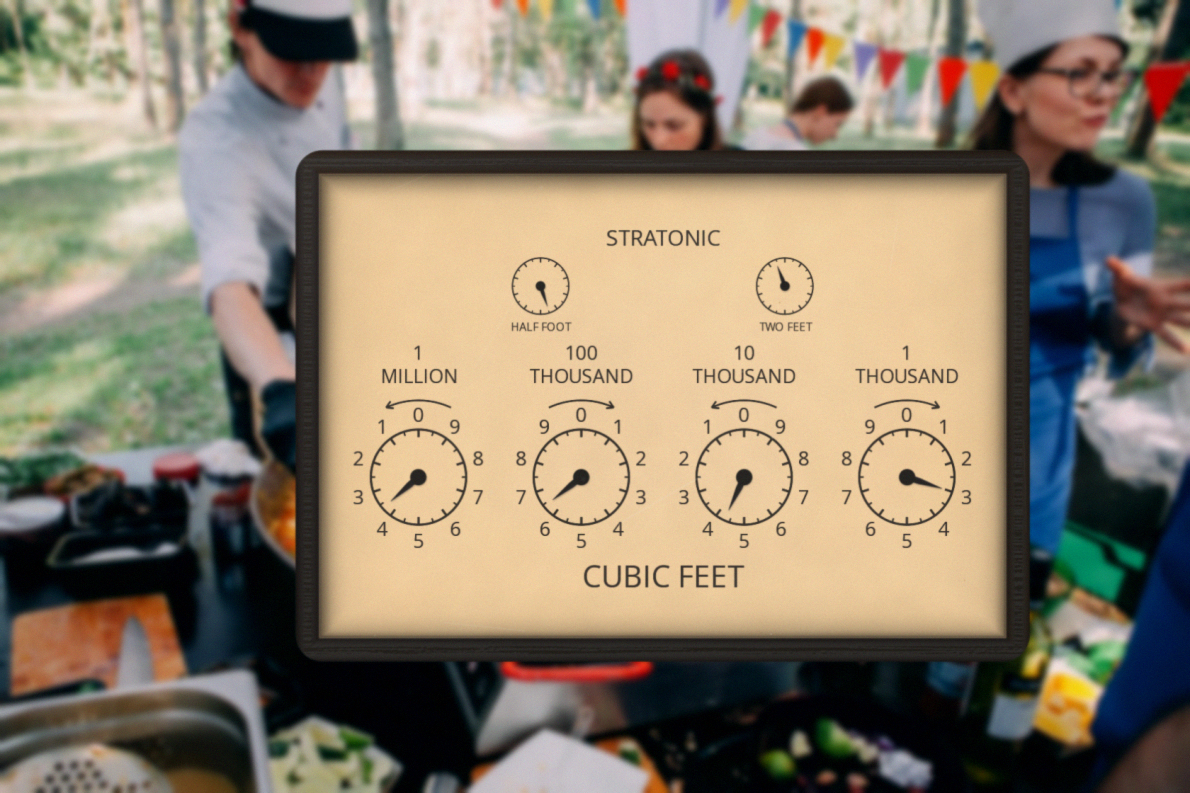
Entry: 364300,ft³
